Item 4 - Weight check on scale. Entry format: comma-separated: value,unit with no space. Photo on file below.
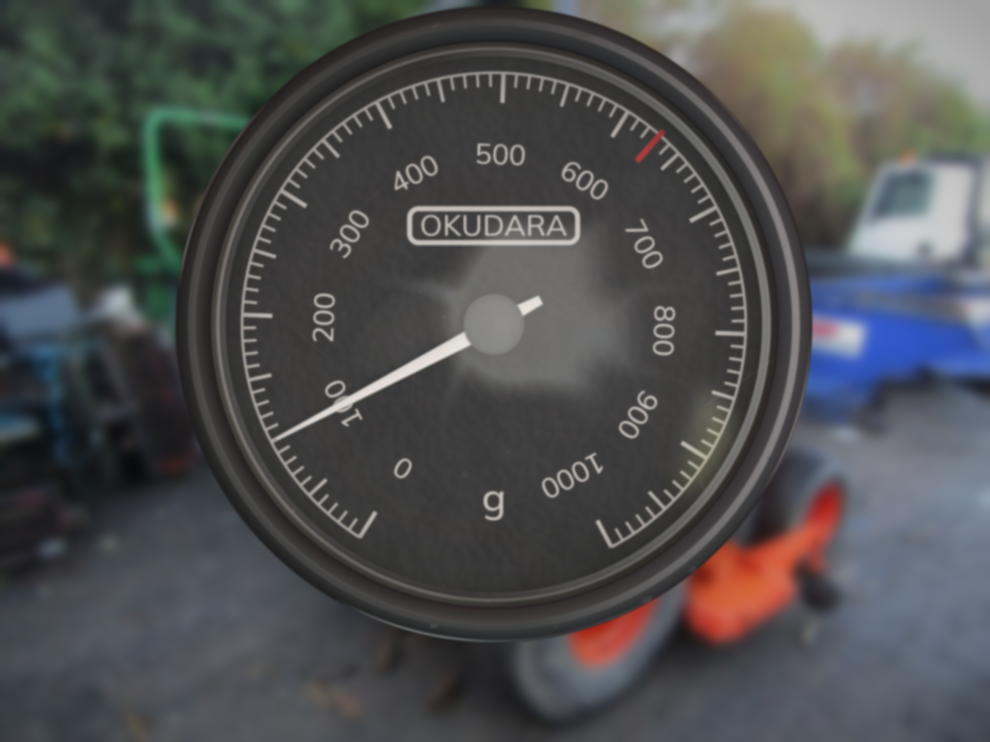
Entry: 100,g
